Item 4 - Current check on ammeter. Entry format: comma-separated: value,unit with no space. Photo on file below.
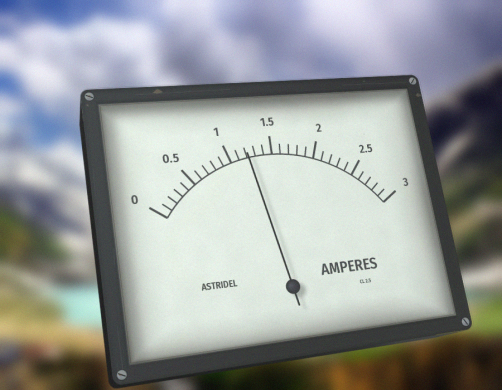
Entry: 1.2,A
